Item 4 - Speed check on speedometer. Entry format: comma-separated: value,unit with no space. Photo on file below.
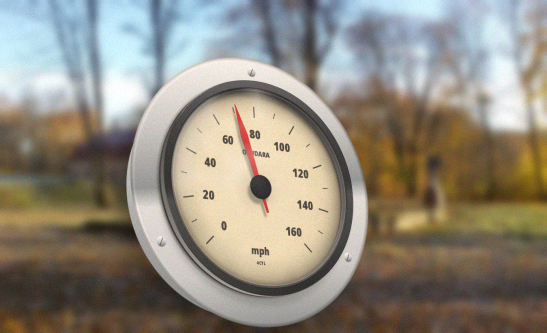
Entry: 70,mph
